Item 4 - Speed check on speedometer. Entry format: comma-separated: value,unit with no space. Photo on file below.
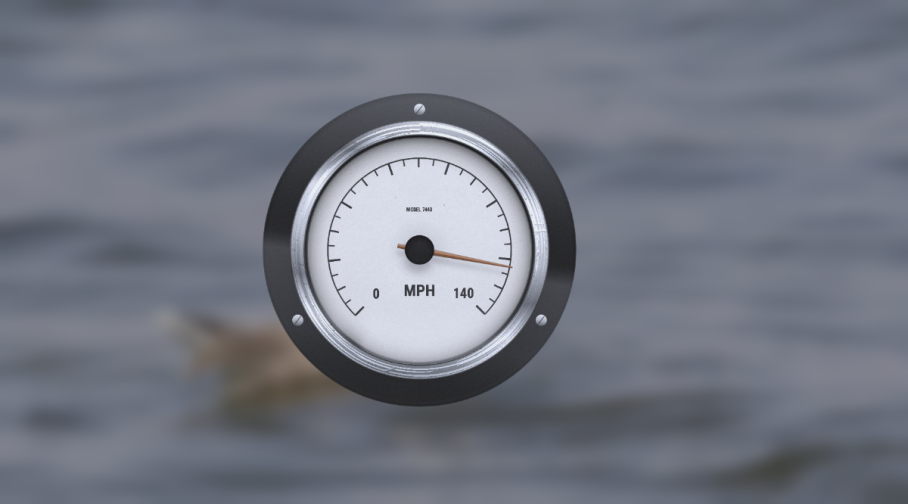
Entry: 122.5,mph
